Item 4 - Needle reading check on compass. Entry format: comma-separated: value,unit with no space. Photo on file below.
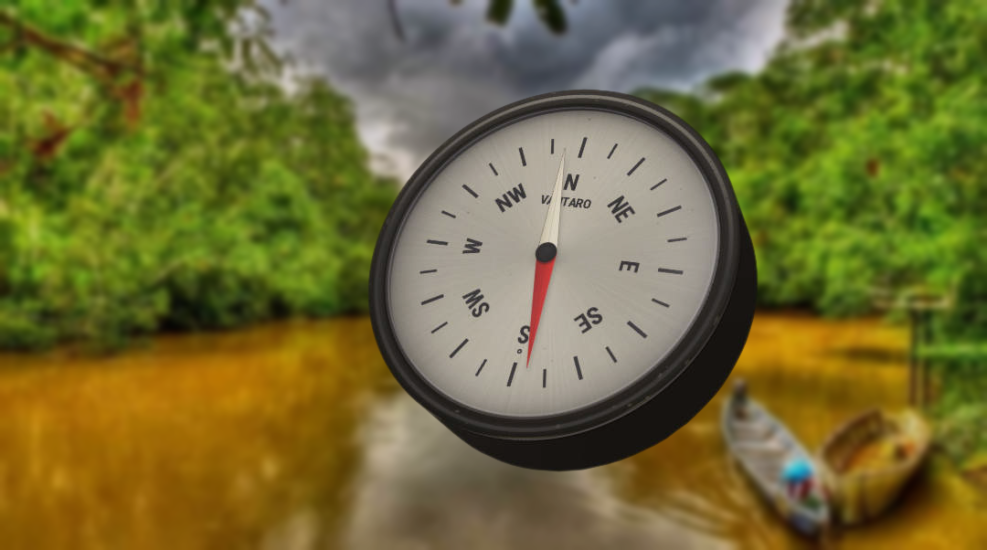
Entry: 172.5,°
